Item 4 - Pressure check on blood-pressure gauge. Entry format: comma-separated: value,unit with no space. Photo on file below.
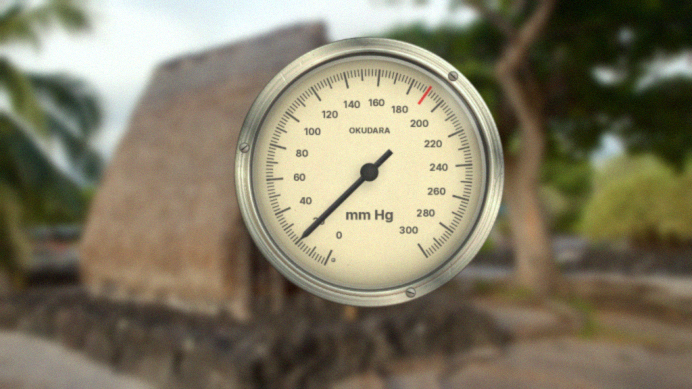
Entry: 20,mmHg
